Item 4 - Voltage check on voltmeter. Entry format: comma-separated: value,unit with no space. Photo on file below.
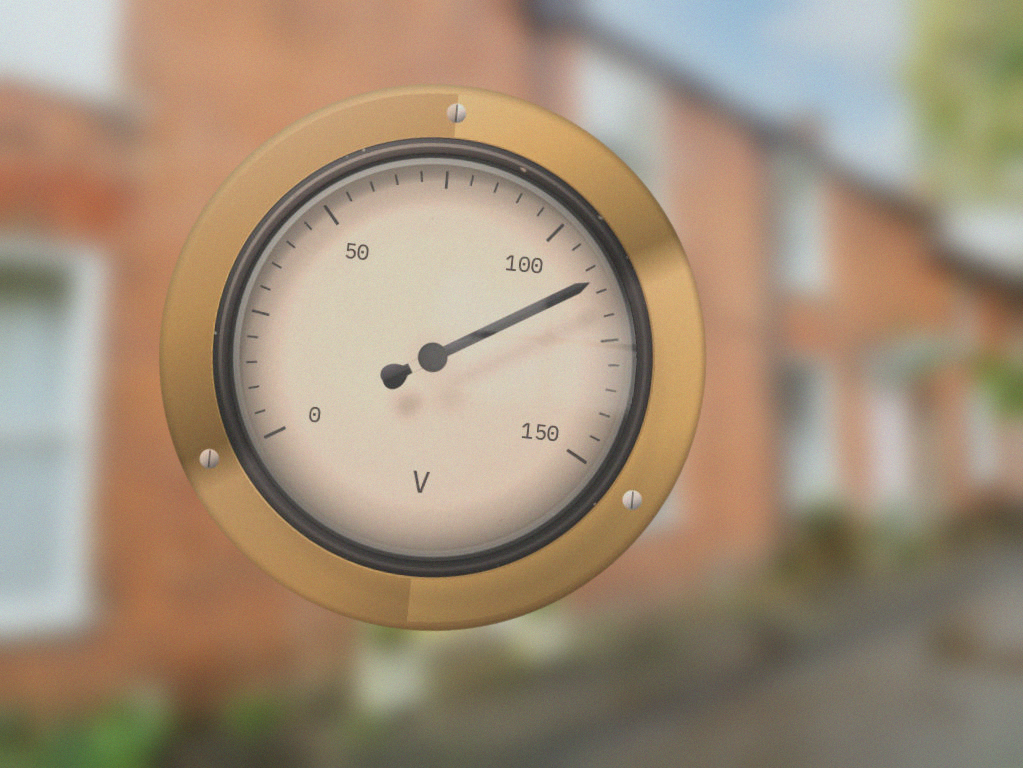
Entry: 112.5,V
